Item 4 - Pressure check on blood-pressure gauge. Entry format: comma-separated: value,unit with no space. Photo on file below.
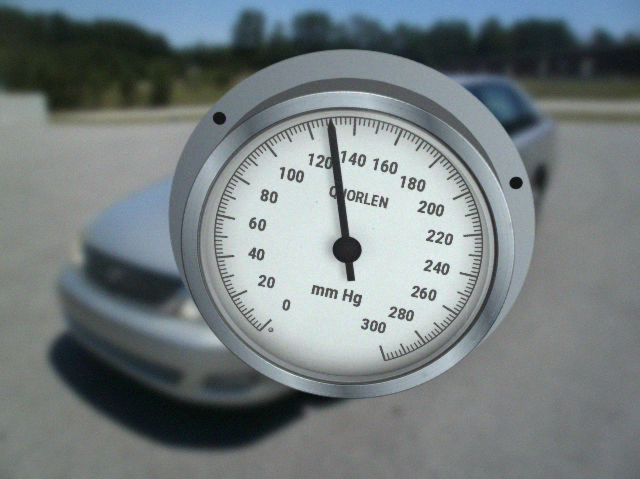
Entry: 130,mmHg
